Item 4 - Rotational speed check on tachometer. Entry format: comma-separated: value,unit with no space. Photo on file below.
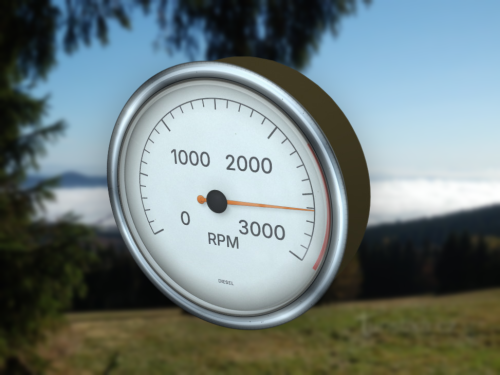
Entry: 2600,rpm
